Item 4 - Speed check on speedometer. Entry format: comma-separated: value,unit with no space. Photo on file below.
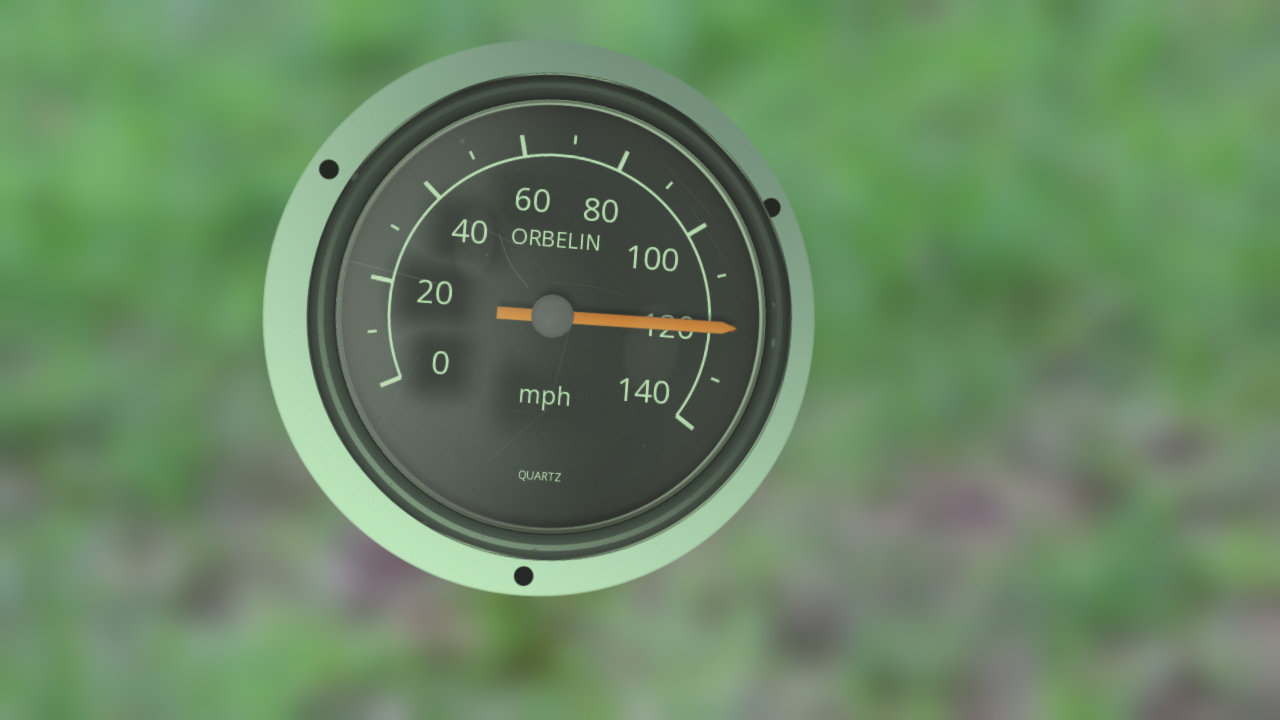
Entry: 120,mph
